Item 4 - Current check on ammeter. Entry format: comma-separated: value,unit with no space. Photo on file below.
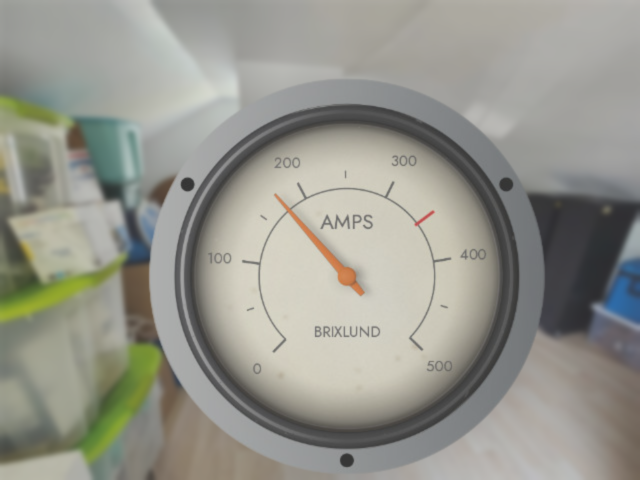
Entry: 175,A
